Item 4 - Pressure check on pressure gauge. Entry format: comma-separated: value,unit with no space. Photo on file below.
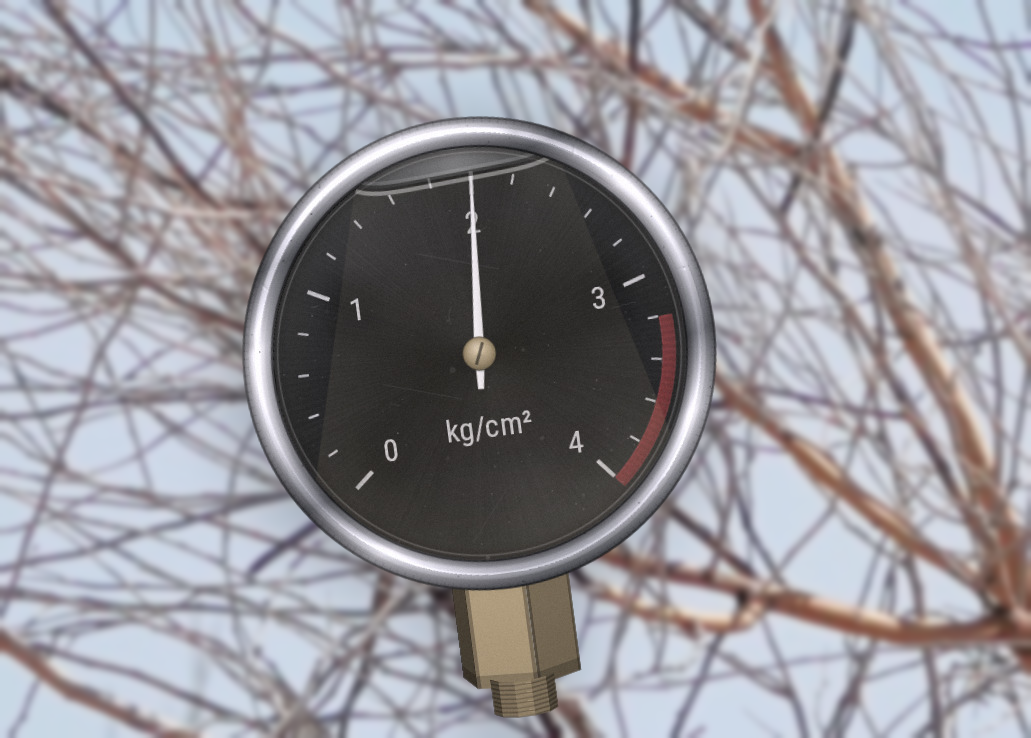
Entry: 2,kg/cm²
